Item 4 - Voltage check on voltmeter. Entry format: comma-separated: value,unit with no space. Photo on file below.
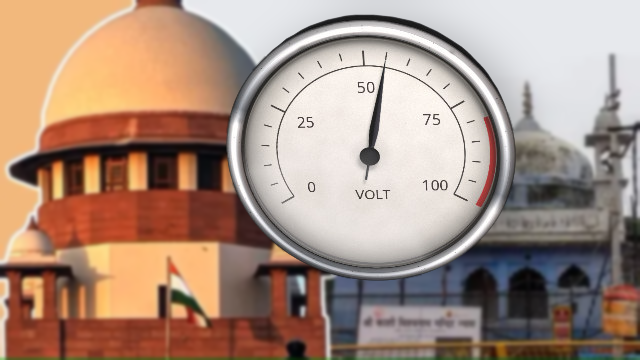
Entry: 55,V
